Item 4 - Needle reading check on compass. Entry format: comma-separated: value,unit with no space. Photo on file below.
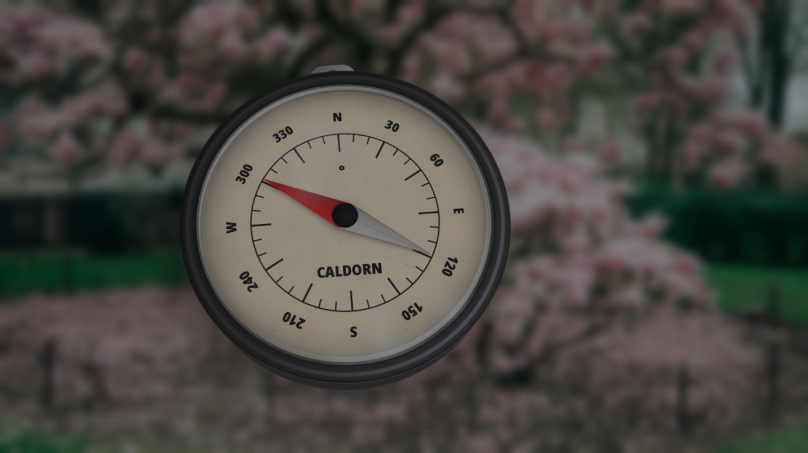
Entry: 300,°
